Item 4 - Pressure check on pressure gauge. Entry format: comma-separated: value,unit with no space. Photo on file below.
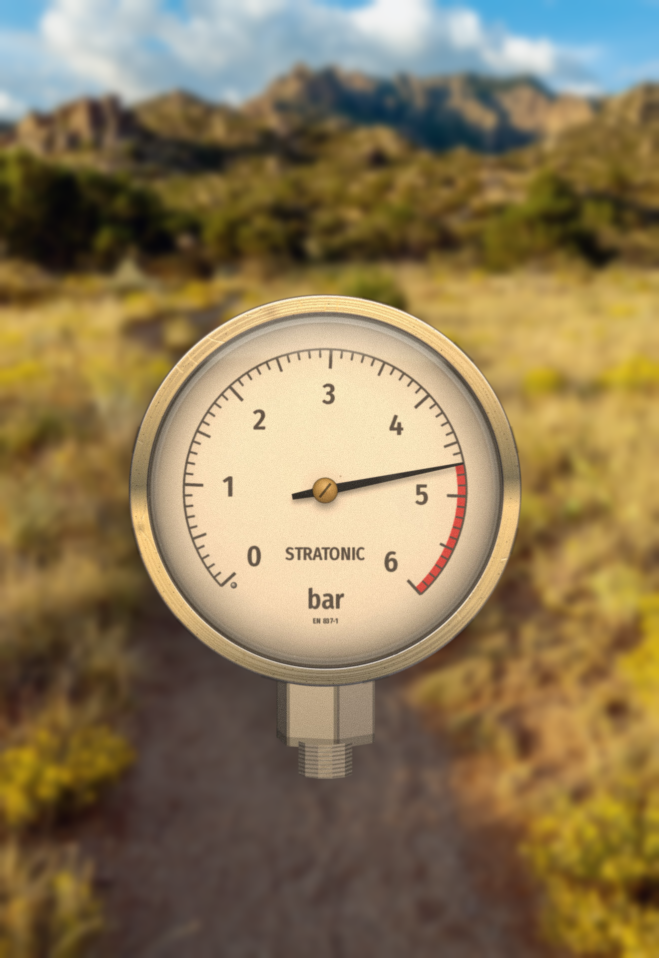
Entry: 4.7,bar
